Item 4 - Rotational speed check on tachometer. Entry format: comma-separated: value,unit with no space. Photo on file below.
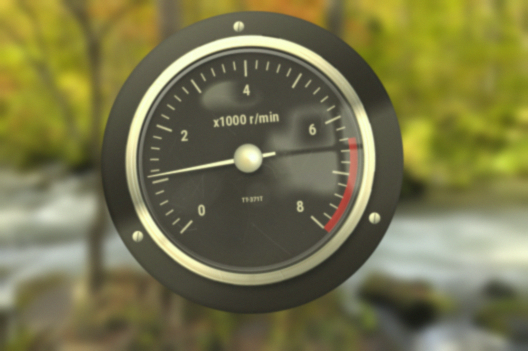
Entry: 1100,rpm
